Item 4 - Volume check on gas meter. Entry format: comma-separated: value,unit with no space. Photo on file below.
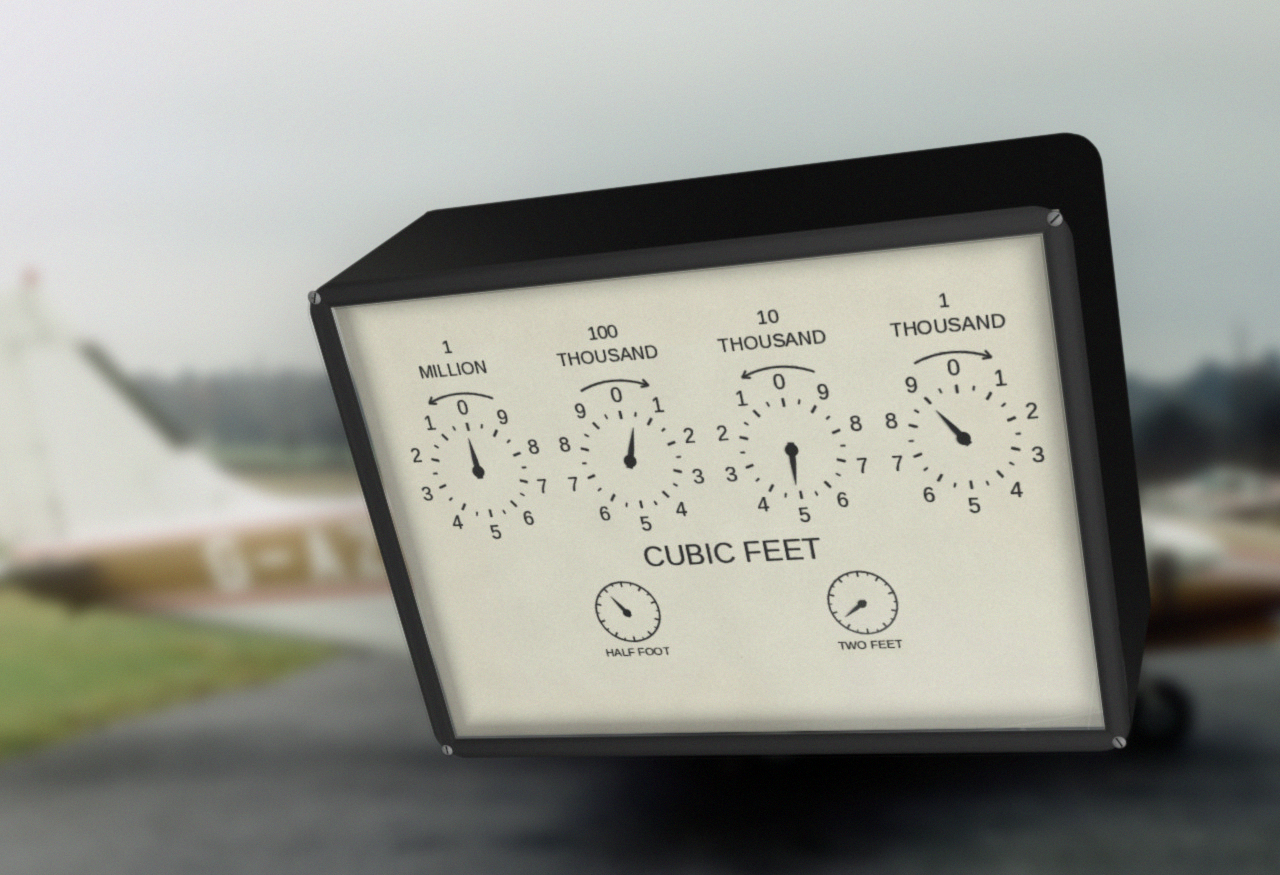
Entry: 4900,ft³
